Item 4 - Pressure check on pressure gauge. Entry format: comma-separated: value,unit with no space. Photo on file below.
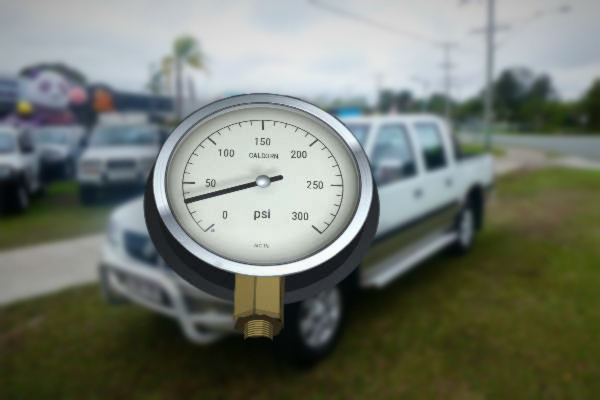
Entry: 30,psi
